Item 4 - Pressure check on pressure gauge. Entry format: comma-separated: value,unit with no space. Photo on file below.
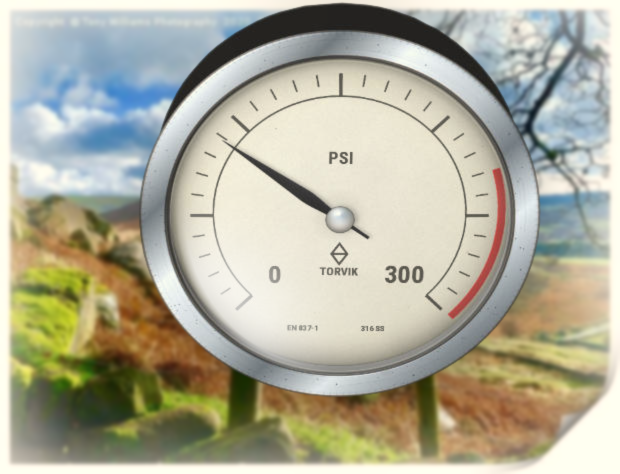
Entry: 90,psi
